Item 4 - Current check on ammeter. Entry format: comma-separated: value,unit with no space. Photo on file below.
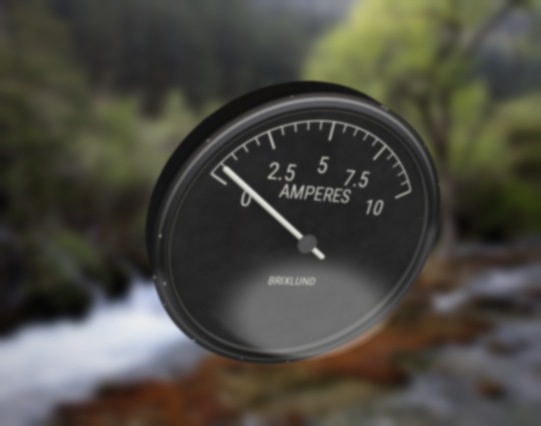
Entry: 0.5,A
